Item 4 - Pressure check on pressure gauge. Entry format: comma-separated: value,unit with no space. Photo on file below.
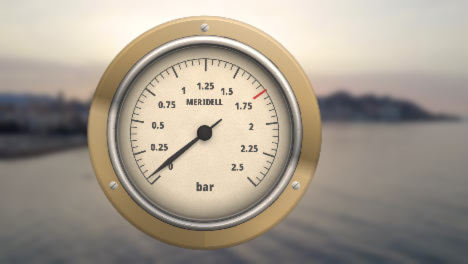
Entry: 0.05,bar
